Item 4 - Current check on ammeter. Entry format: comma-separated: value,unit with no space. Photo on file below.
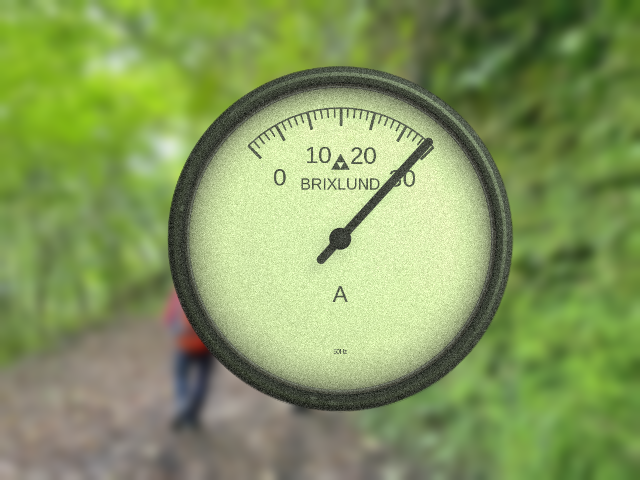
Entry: 29,A
